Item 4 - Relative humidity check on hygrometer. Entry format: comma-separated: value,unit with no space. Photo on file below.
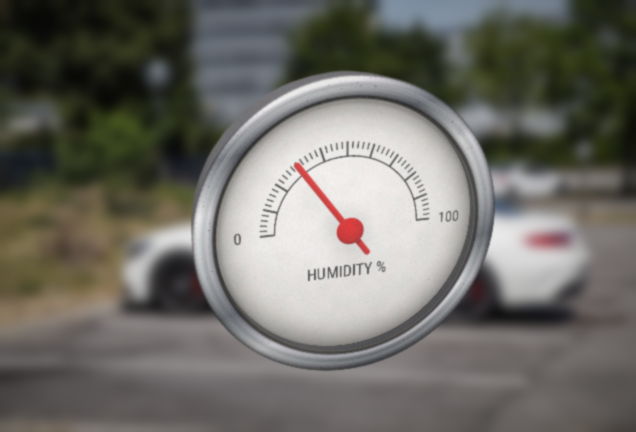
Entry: 30,%
